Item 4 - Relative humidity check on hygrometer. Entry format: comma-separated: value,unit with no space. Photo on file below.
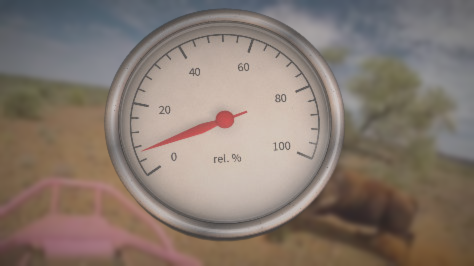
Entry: 6,%
